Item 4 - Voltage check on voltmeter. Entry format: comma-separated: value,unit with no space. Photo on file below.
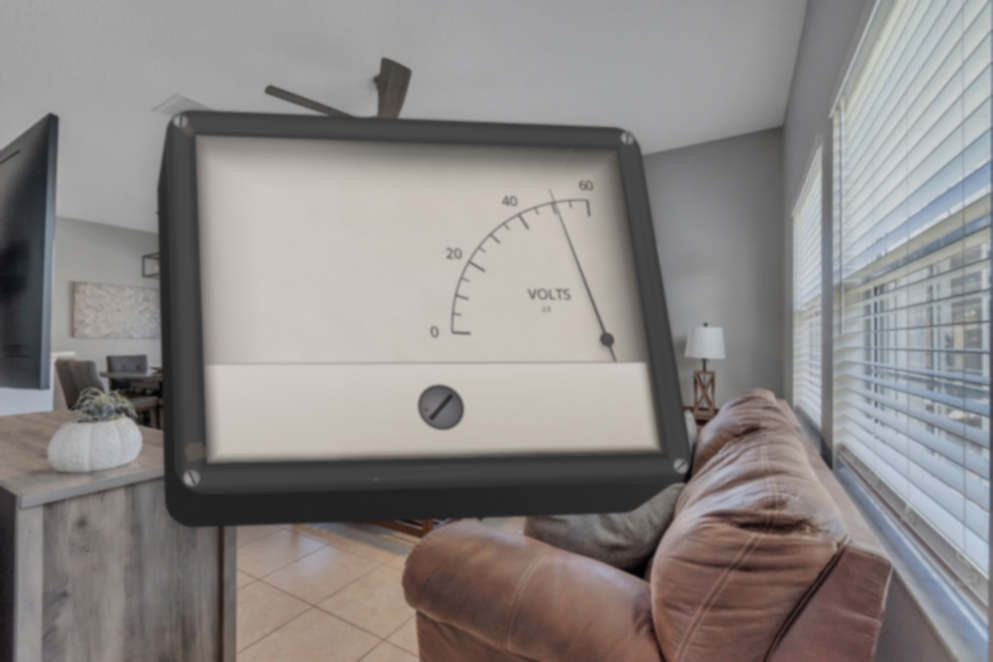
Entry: 50,V
